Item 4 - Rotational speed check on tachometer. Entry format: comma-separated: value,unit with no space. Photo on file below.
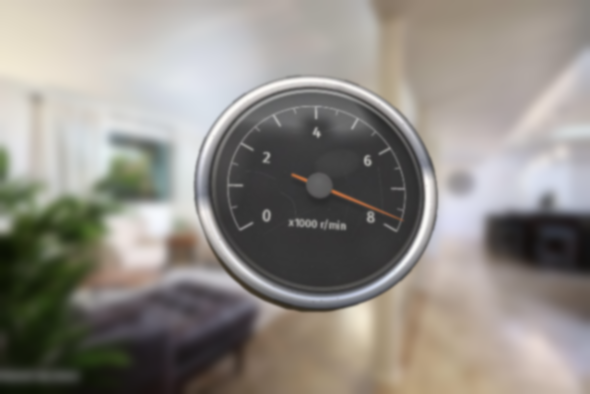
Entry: 7750,rpm
